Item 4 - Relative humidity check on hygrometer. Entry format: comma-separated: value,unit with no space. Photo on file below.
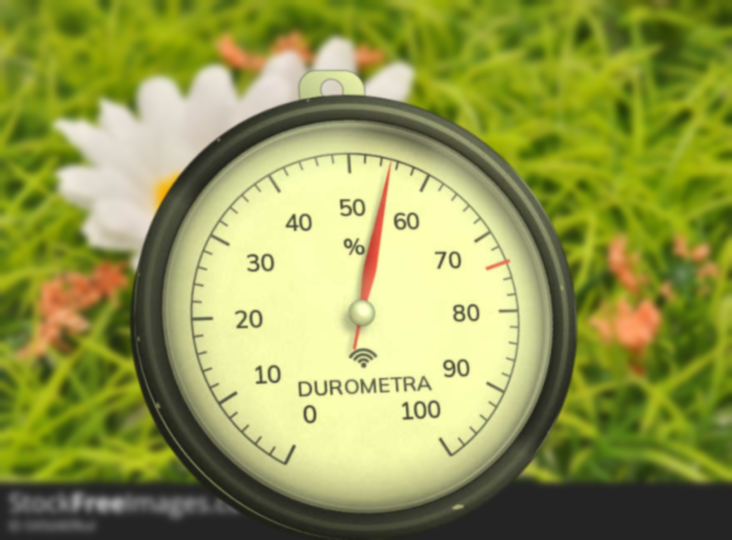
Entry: 55,%
